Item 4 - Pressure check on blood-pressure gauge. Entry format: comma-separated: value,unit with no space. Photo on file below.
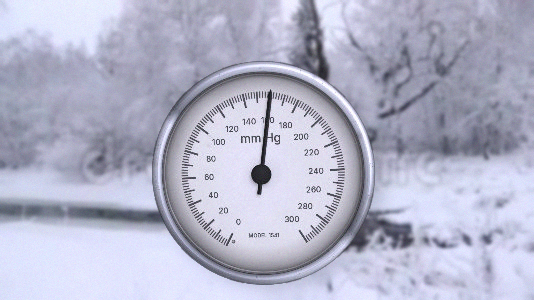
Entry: 160,mmHg
